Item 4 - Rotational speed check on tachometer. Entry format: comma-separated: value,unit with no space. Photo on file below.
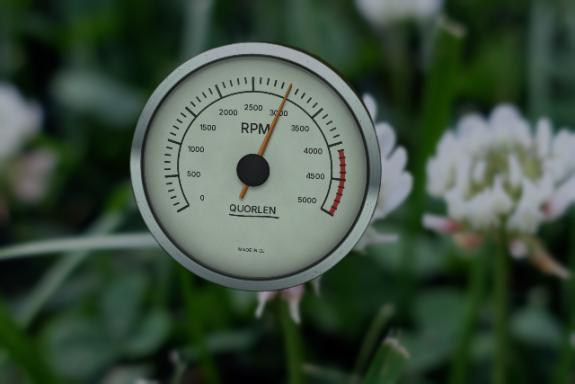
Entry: 3000,rpm
